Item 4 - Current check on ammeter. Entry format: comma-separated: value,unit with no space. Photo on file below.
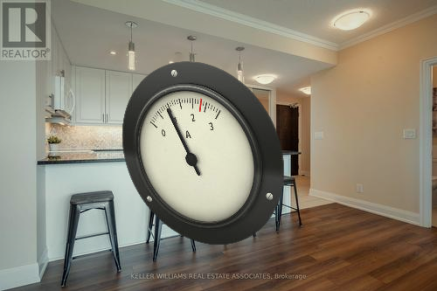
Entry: 1,A
